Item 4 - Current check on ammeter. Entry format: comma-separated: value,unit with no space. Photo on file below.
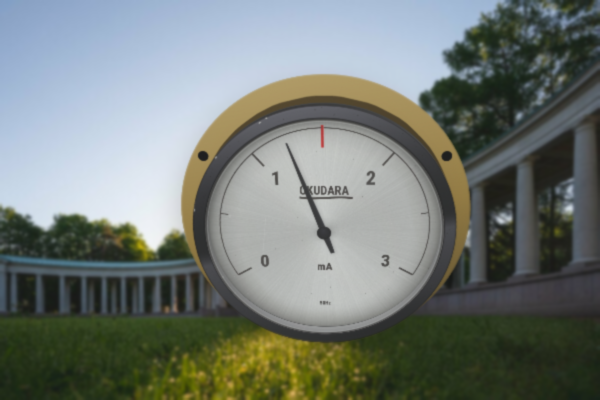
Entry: 1.25,mA
